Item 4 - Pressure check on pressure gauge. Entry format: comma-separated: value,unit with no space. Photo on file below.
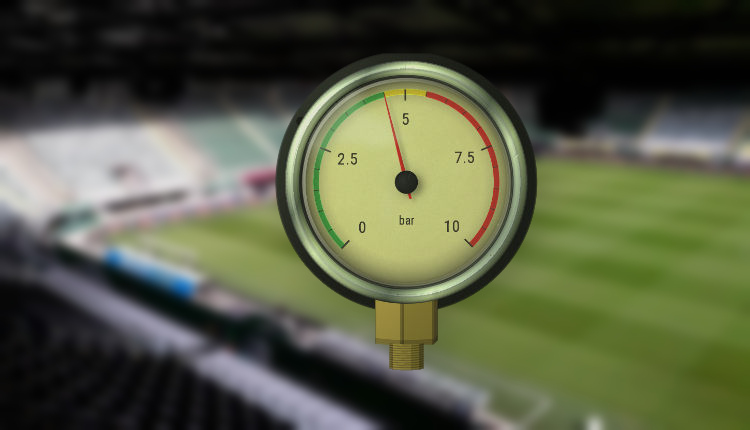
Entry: 4.5,bar
